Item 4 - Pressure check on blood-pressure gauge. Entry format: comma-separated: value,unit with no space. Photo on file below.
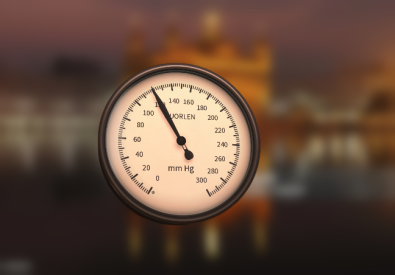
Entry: 120,mmHg
